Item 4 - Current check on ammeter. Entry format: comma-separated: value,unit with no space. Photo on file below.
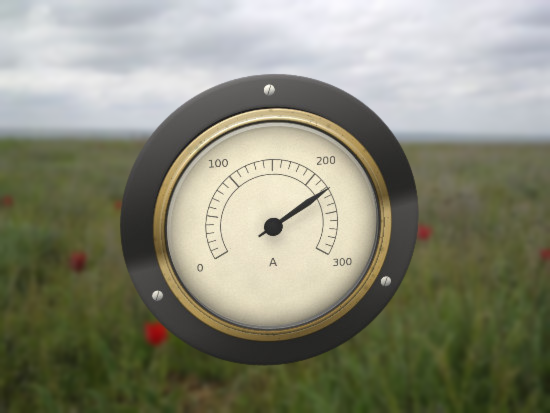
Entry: 220,A
